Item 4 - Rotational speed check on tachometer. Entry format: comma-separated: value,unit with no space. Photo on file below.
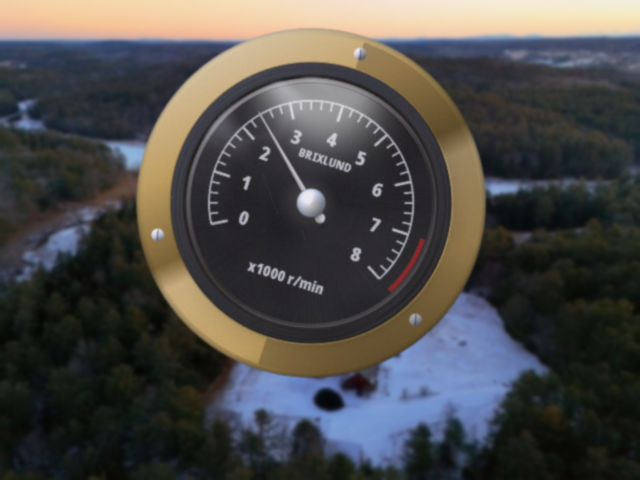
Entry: 2400,rpm
